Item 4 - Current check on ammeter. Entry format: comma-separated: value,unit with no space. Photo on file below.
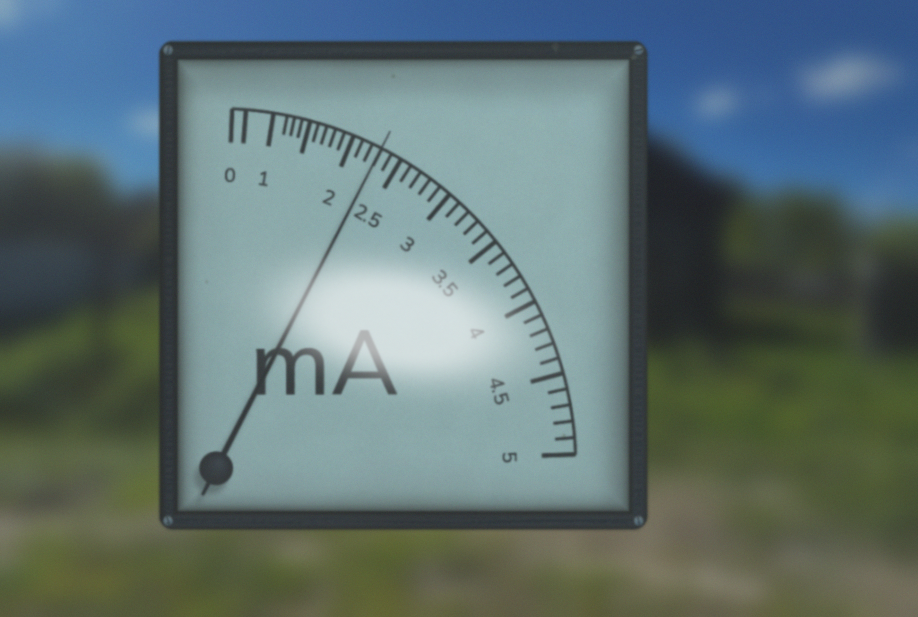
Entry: 2.3,mA
